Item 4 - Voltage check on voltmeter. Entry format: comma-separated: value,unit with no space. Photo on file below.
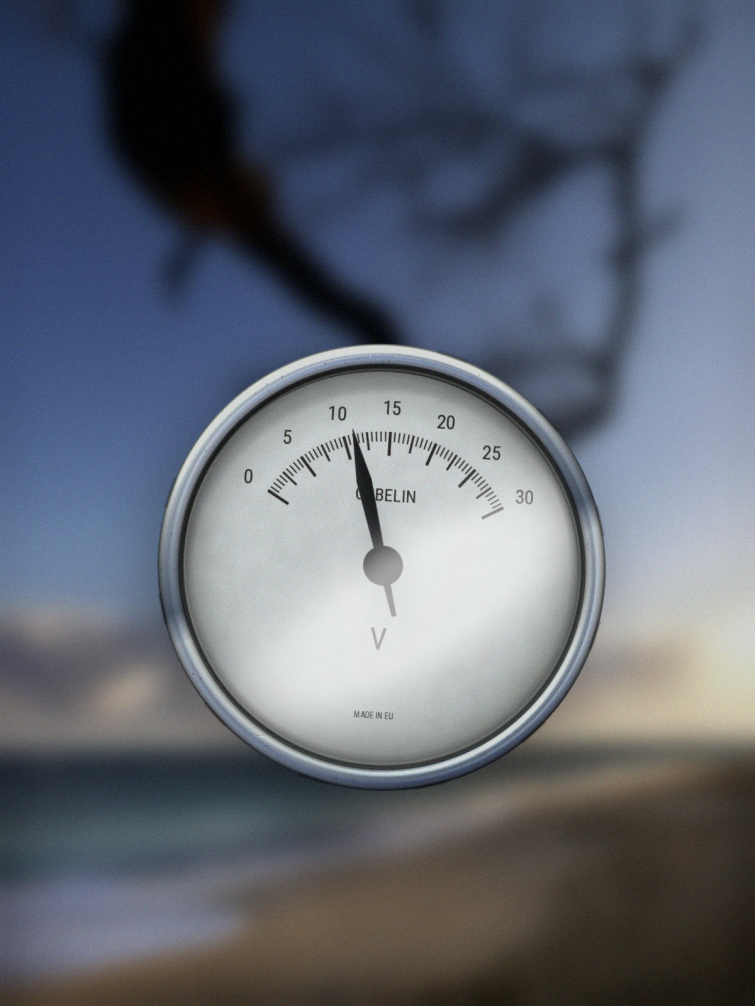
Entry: 11,V
